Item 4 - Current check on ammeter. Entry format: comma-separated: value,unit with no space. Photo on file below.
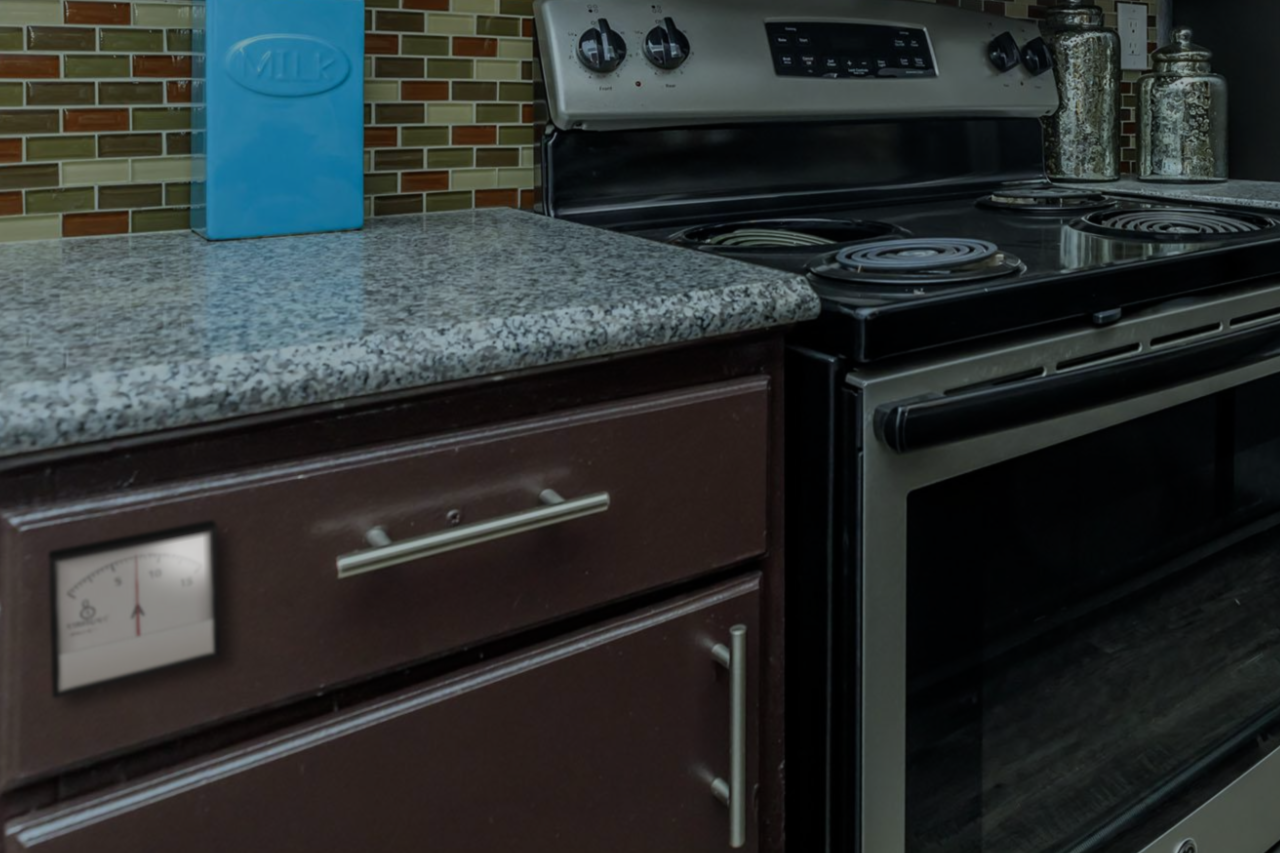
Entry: 7.5,A
